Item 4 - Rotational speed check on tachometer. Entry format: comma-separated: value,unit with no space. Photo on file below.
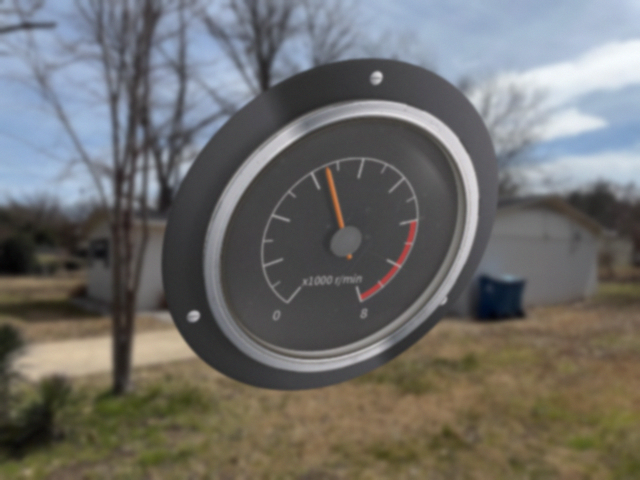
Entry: 3250,rpm
